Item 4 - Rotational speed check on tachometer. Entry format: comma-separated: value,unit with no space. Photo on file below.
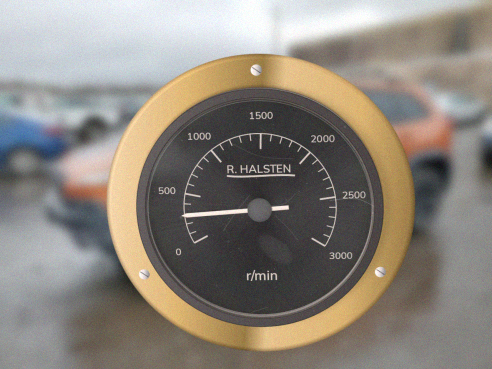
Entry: 300,rpm
